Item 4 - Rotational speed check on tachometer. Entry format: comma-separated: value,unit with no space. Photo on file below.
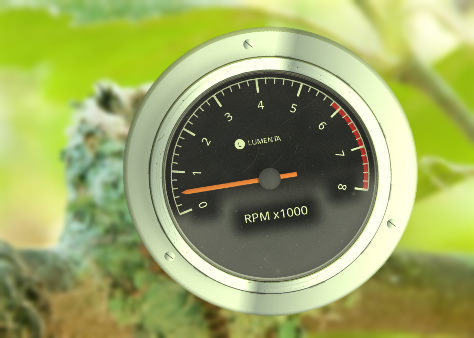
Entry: 500,rpm
